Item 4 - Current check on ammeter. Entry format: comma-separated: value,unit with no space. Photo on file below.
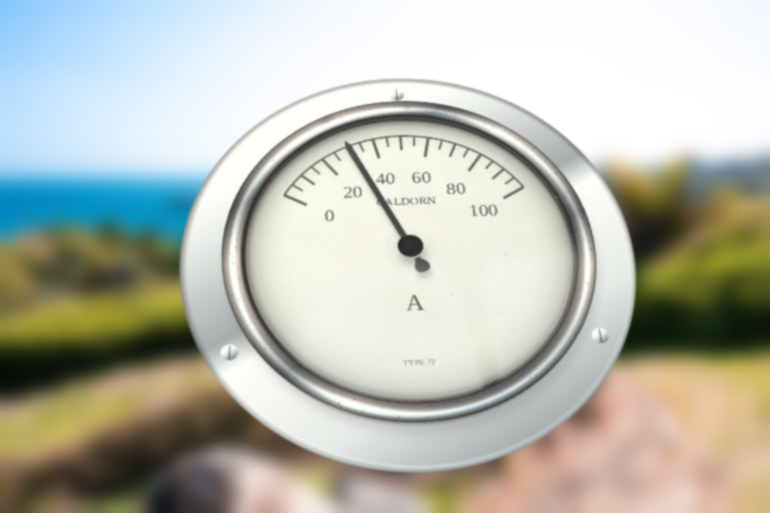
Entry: 30,A
